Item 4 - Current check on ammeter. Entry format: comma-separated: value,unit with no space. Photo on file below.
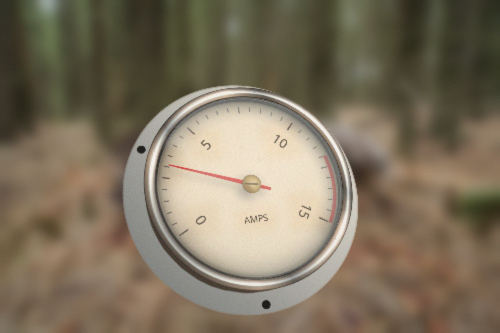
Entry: 3,A
